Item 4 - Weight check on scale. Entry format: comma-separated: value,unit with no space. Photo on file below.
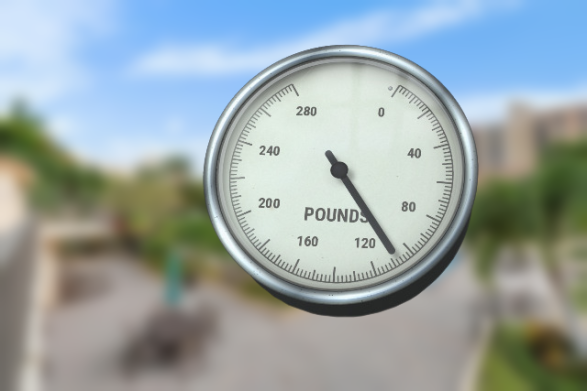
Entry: 108,lb
